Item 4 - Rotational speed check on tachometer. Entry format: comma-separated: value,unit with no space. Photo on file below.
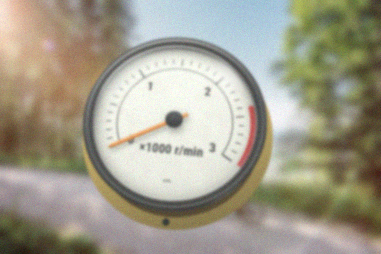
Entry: 0,rpm
